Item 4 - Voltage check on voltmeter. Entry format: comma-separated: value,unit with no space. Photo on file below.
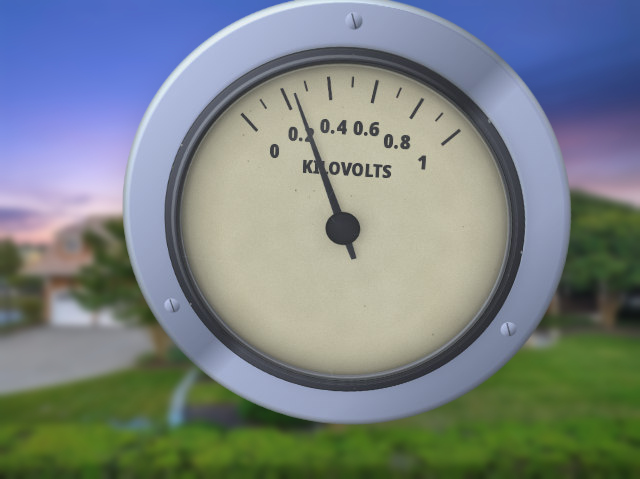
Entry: 0.25,kV
